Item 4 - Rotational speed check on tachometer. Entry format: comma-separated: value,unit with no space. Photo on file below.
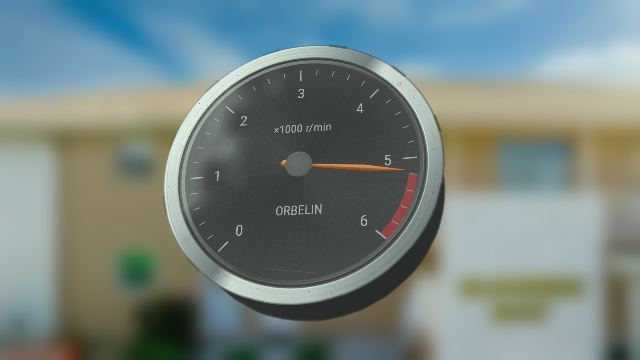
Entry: 5200,rpm
